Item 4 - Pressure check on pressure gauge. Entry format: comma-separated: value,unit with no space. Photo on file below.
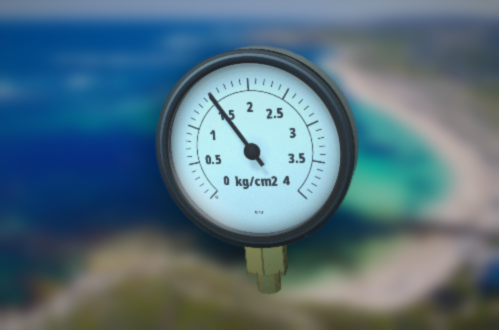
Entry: 1.5,kg/cm²
